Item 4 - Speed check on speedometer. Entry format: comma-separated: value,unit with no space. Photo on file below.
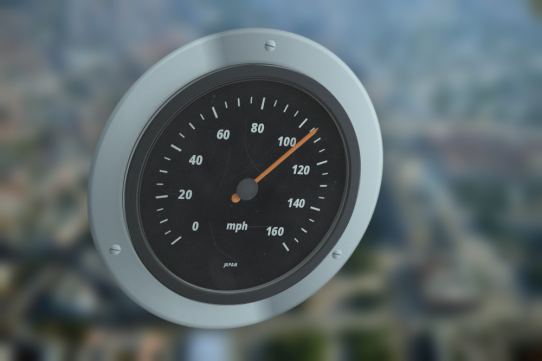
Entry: 105,mph
